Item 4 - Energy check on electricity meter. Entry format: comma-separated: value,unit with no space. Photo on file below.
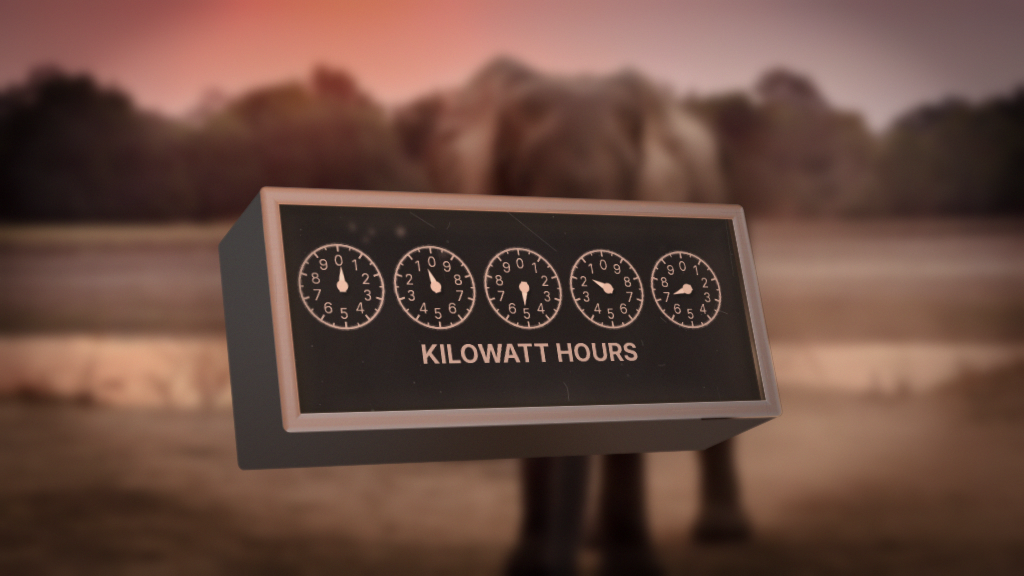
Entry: 517,kWh
